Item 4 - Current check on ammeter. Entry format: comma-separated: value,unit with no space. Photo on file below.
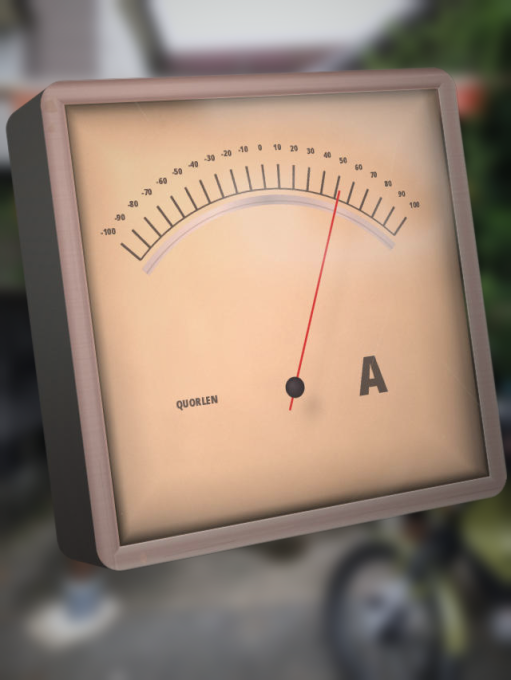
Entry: 50,A
